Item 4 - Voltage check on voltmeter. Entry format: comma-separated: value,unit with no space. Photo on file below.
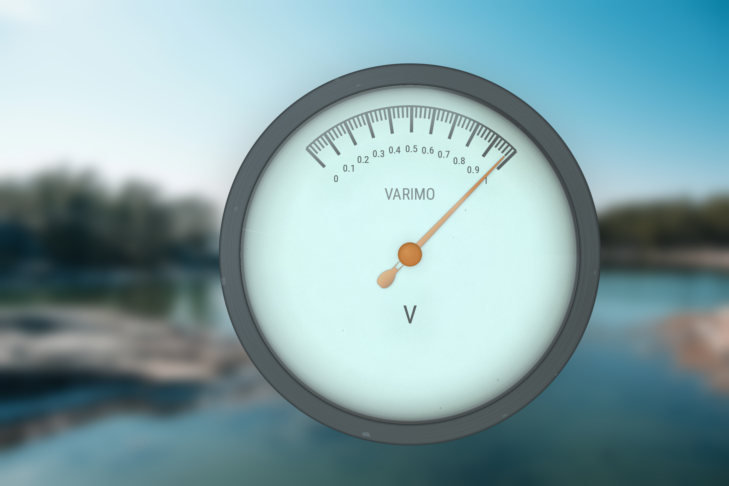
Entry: 0.98,V
